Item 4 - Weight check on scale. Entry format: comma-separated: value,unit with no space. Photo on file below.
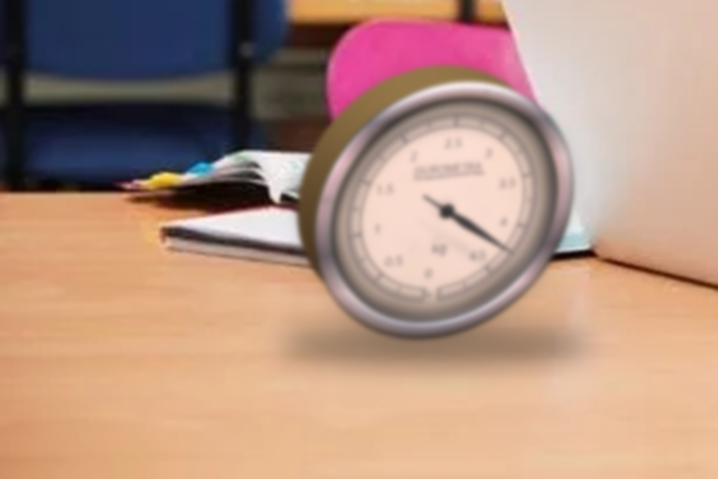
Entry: 4.25,kg
